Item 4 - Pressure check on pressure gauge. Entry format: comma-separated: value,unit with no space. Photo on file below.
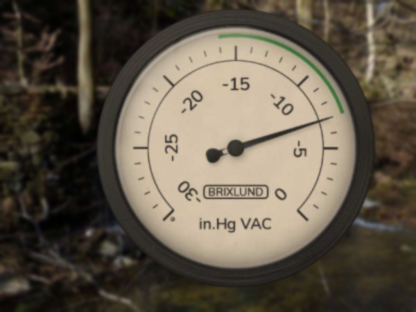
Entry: -7,inHg
